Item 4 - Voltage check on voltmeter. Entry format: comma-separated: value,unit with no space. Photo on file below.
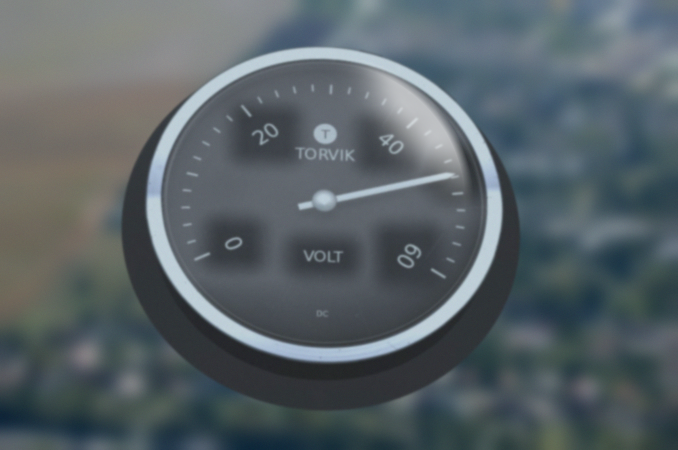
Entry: 48,V
